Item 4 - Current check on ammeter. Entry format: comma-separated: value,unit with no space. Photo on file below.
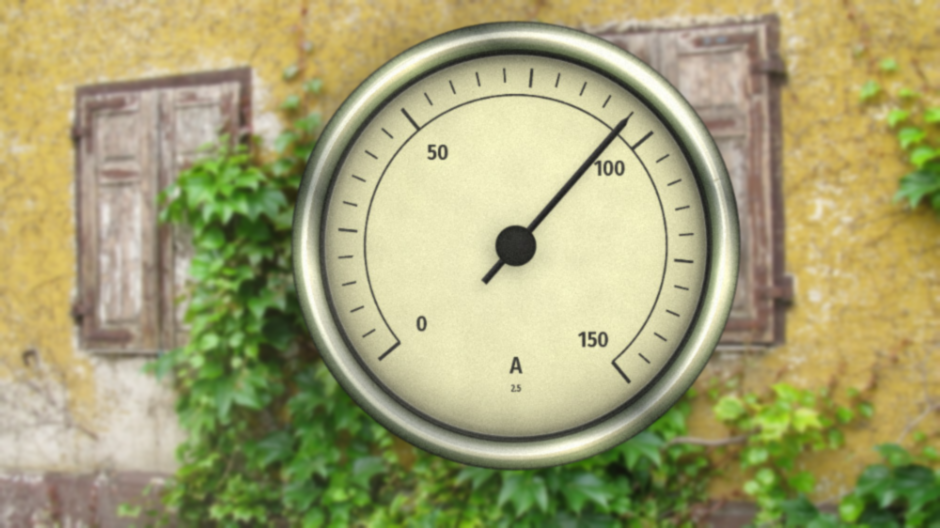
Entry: 95,A
